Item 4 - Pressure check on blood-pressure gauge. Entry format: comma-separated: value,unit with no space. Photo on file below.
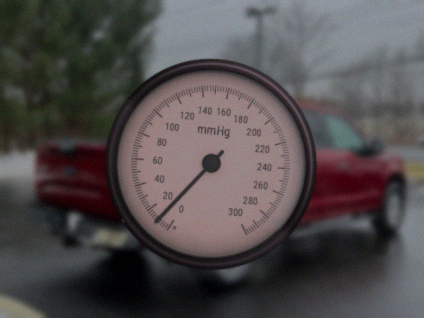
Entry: 10,mmHg
